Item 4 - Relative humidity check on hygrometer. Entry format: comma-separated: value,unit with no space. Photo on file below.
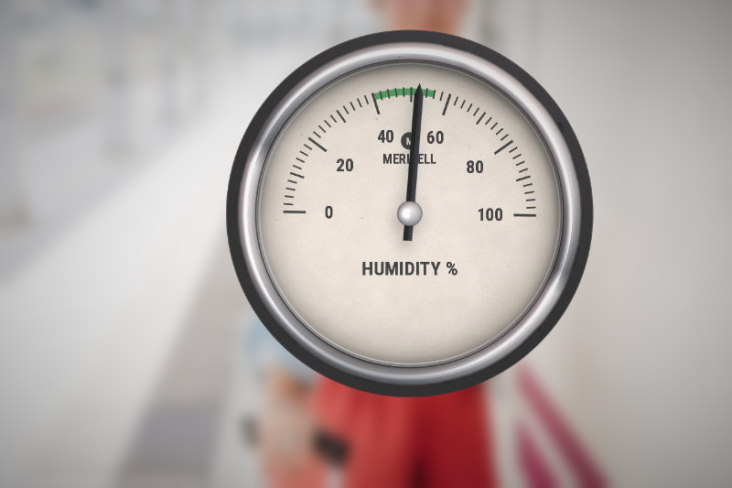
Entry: 52,%
